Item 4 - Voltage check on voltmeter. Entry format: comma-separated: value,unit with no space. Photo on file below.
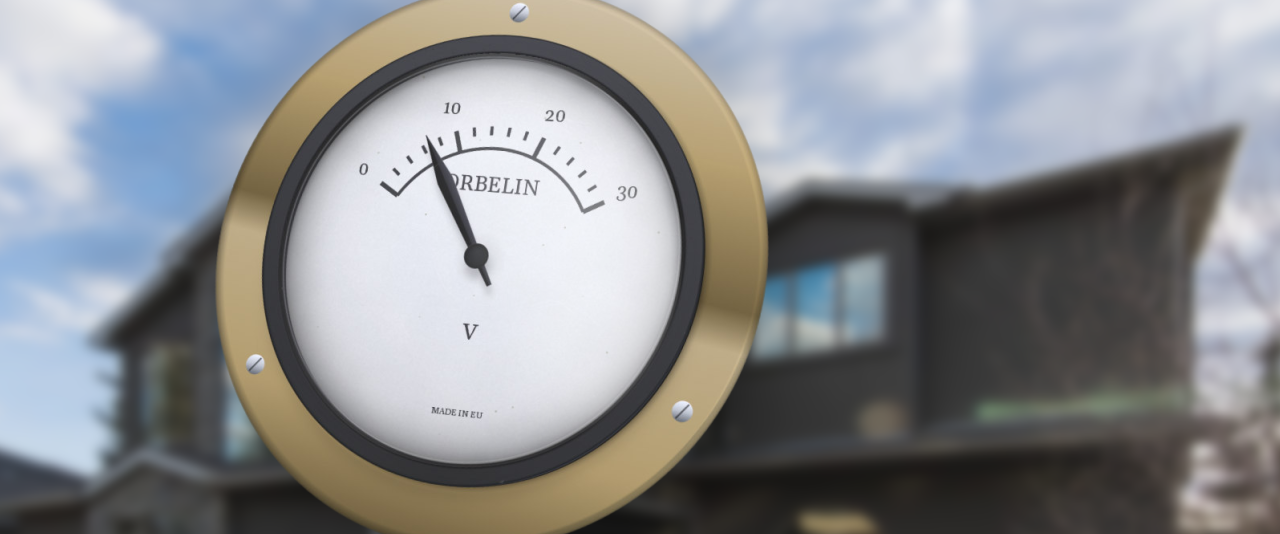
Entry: 7,V
